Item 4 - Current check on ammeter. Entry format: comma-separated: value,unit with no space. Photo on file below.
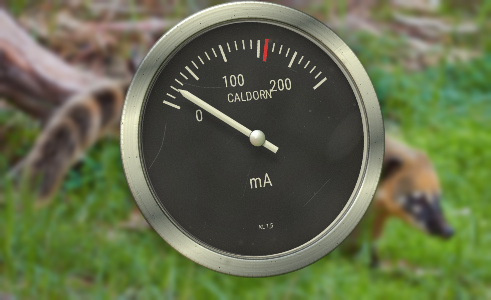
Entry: 20,mA
